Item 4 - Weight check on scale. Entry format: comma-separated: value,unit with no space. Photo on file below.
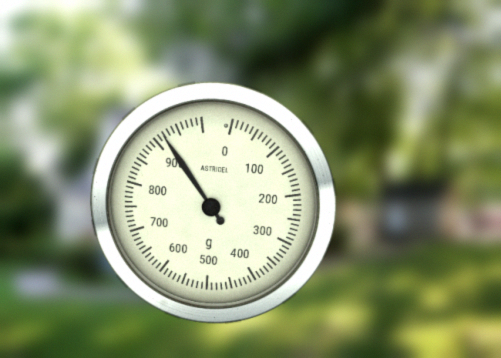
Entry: 920,g
